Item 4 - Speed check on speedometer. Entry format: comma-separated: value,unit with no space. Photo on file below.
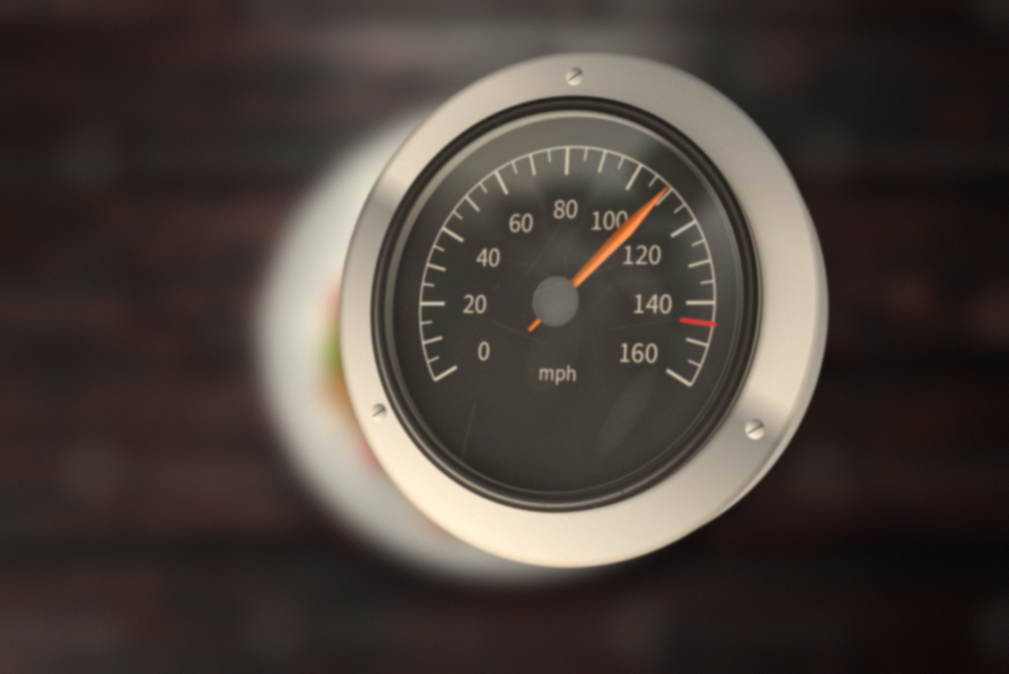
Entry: 110,mph
